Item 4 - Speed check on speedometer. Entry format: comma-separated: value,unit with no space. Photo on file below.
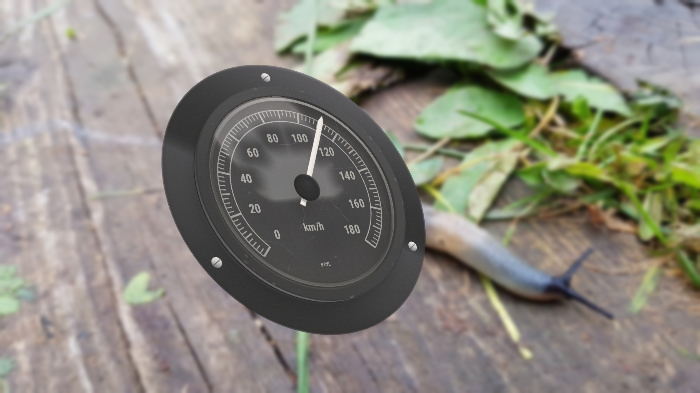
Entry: 110,km/h
